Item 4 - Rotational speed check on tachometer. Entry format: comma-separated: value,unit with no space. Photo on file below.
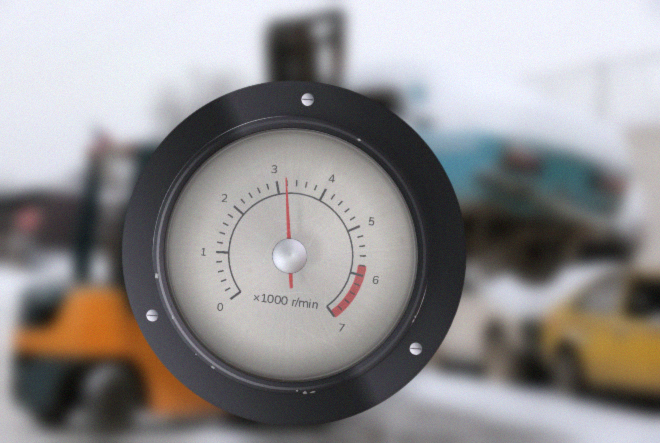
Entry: 3200,rpm
